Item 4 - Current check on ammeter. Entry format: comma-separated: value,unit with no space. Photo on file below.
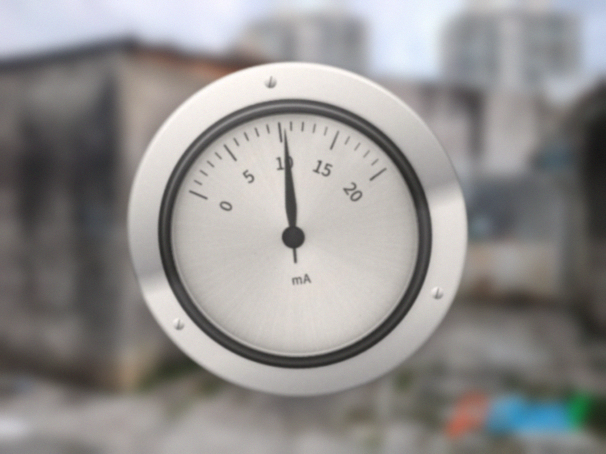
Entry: 10.5,mA
